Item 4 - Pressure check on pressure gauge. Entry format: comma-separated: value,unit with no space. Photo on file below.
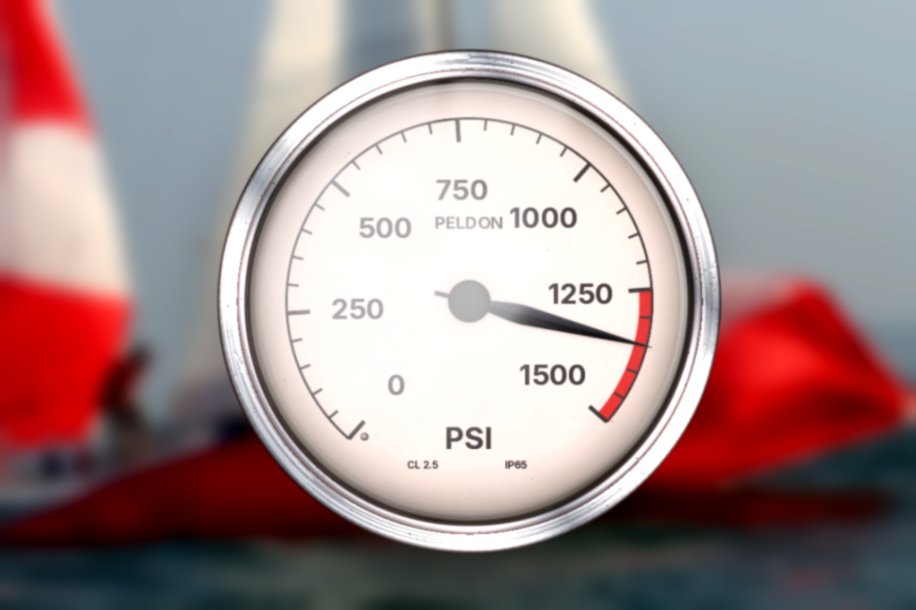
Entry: 1350,psi
